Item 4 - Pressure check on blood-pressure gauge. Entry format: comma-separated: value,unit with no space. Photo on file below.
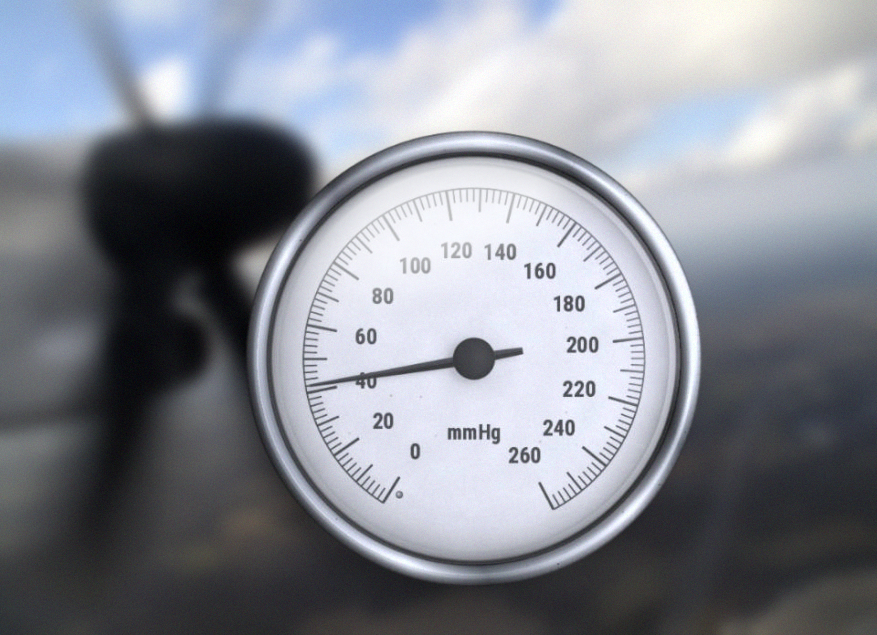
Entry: 42,mmHg
